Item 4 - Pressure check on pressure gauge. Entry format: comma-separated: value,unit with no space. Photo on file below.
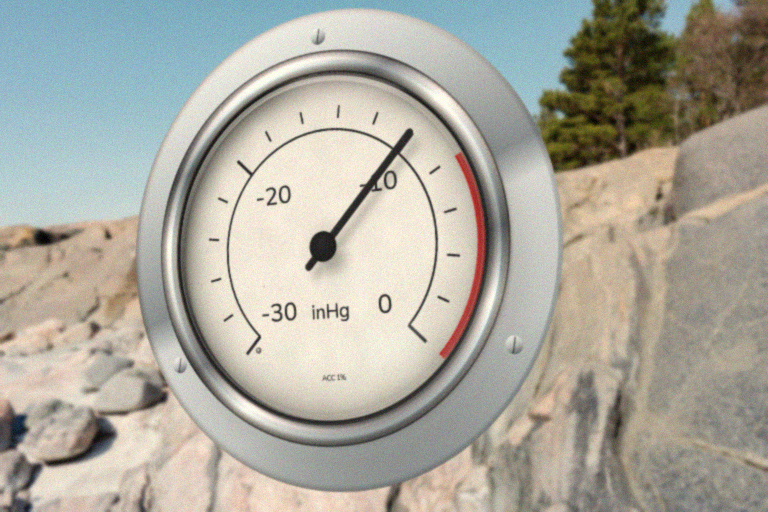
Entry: -10,inHg
